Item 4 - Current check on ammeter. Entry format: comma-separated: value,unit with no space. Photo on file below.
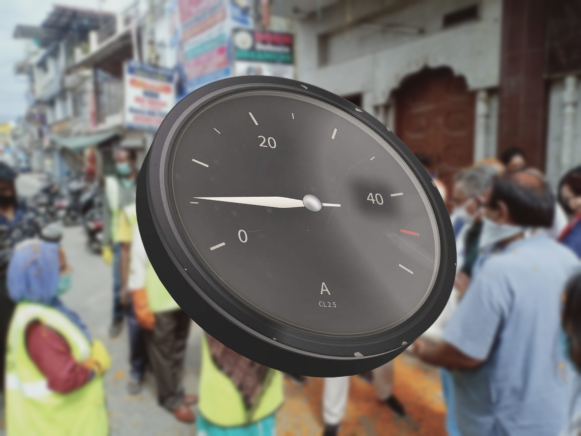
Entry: 5,A
